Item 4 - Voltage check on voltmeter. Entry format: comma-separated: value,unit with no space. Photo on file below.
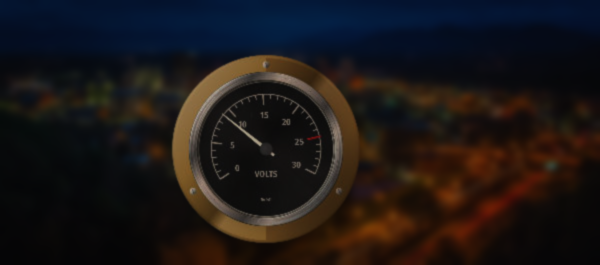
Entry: 9,V
